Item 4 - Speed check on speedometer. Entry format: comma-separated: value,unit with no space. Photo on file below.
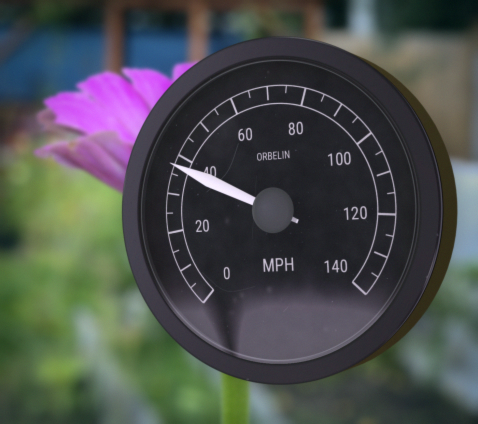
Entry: 37.5,mph
